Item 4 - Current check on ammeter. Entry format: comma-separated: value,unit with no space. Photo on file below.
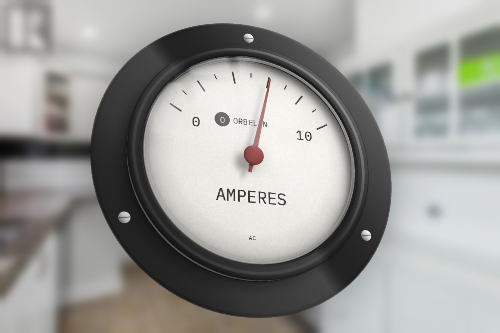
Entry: 6,A
